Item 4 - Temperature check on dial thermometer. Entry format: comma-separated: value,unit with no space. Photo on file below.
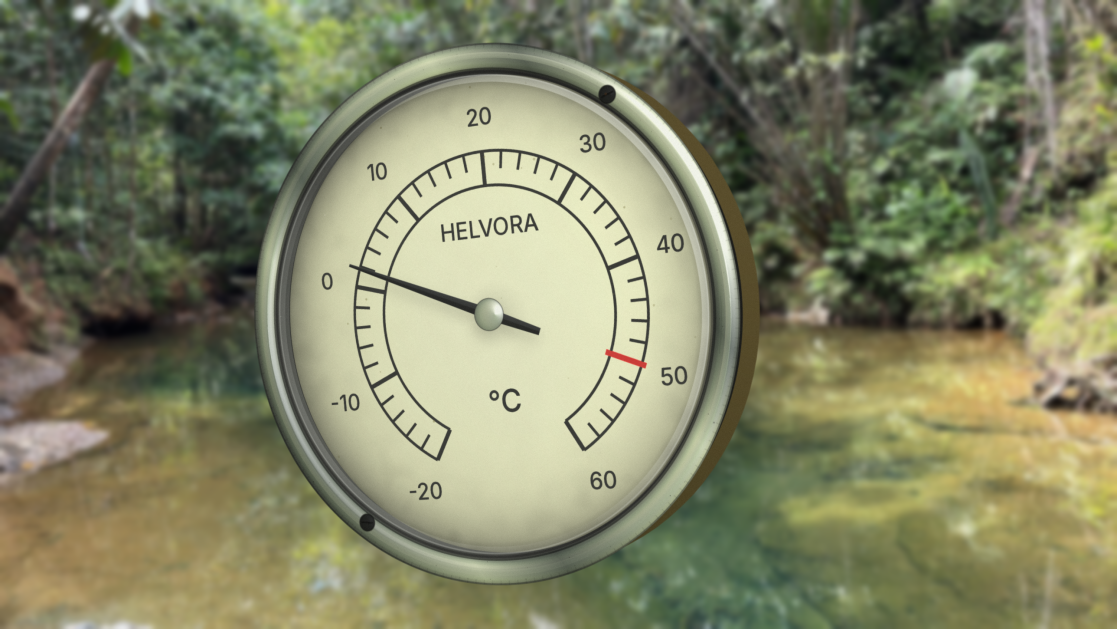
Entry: 2,°C
